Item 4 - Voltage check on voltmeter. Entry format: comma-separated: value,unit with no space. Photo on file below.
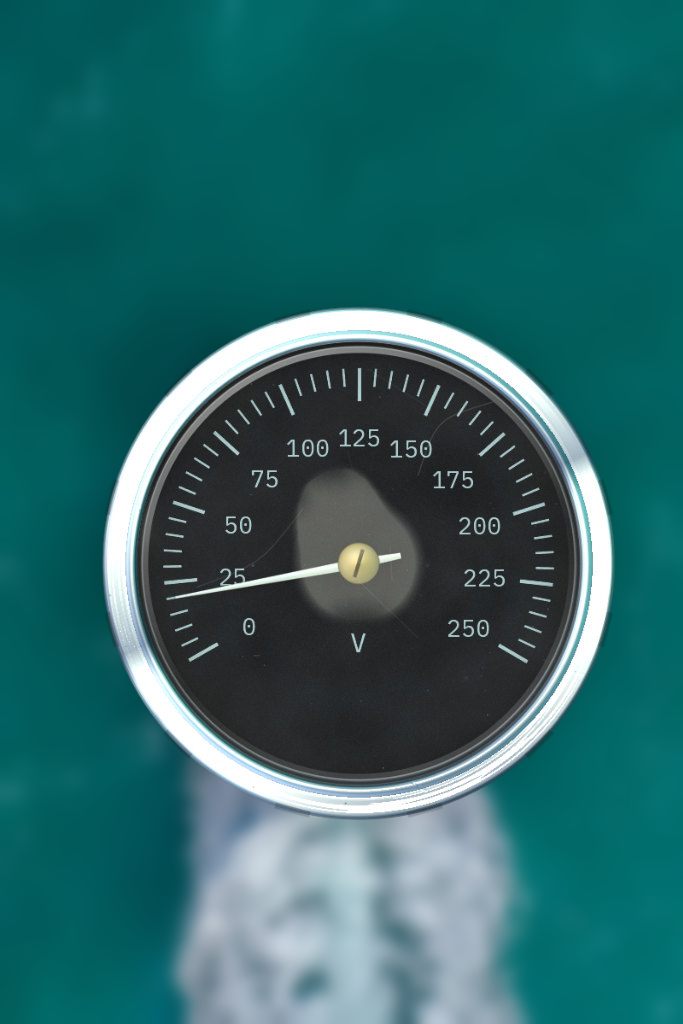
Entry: 20,V
